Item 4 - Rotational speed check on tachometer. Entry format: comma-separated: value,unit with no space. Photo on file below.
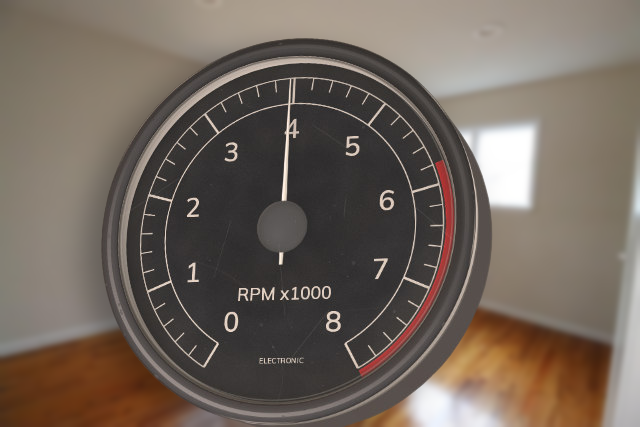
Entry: 4000,rpm
